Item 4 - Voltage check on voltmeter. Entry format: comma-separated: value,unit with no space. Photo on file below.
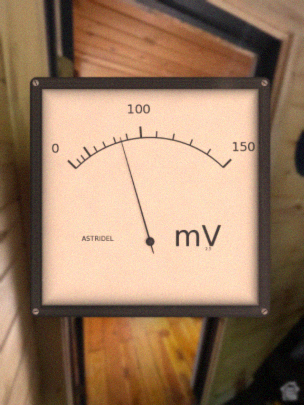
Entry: 85,mV
